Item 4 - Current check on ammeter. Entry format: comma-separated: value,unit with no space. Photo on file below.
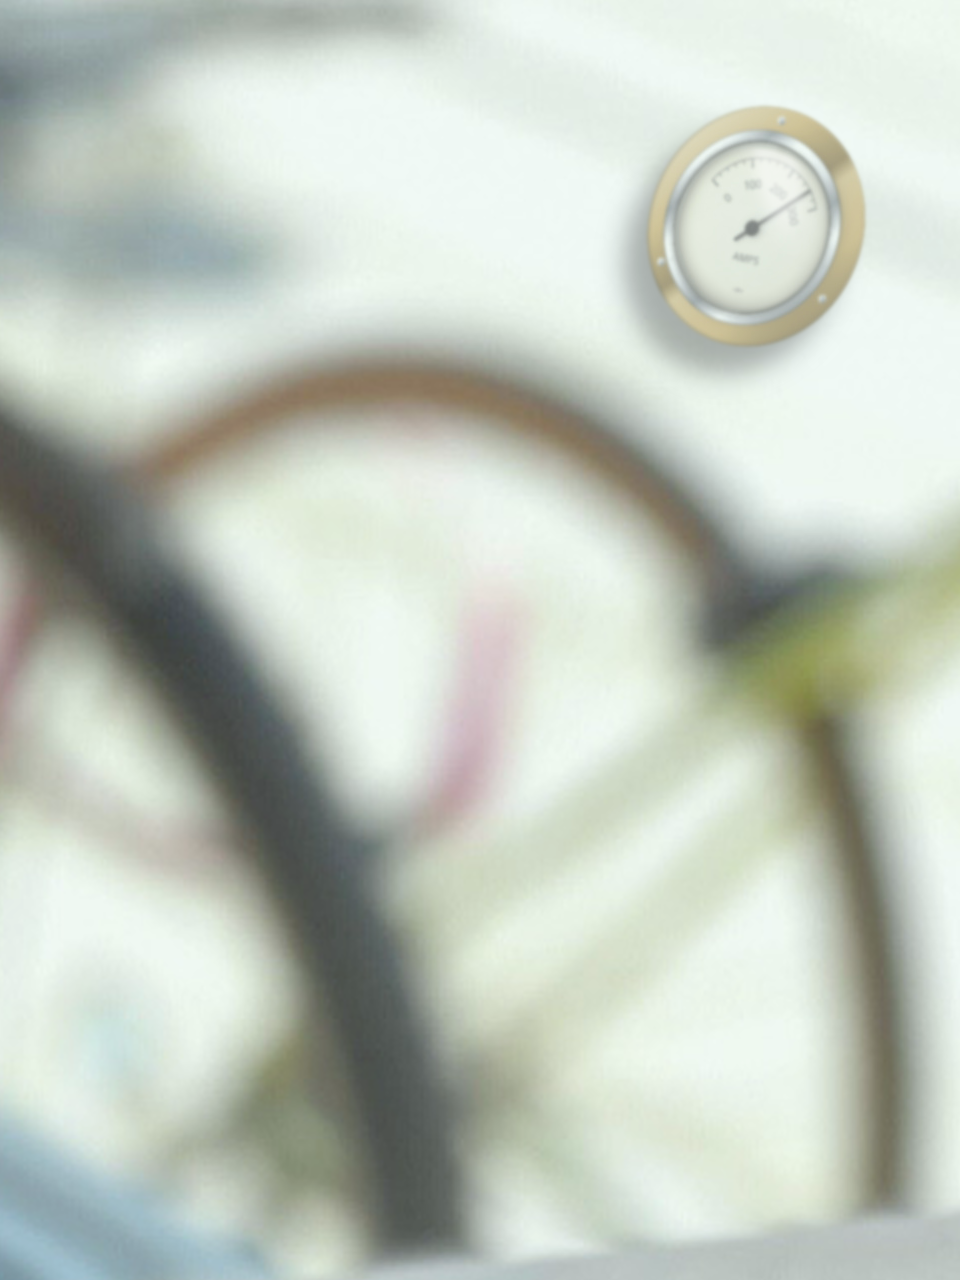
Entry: 260,A
